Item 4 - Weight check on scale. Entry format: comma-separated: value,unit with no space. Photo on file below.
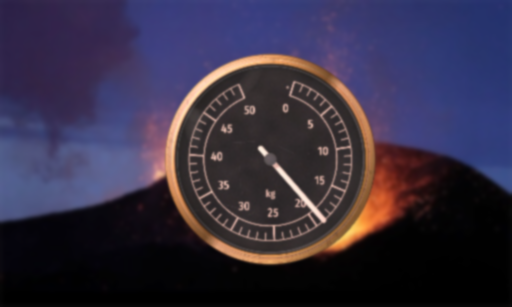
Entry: 19,kg
